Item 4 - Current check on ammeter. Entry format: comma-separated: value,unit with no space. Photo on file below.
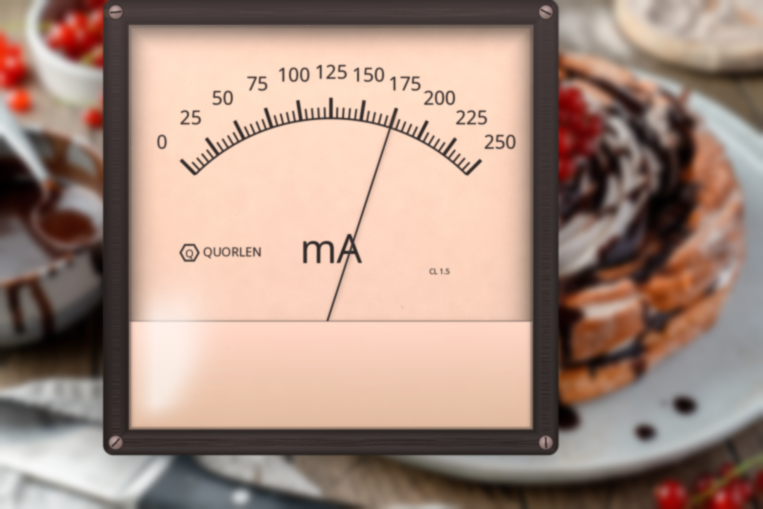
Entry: 175,mA
